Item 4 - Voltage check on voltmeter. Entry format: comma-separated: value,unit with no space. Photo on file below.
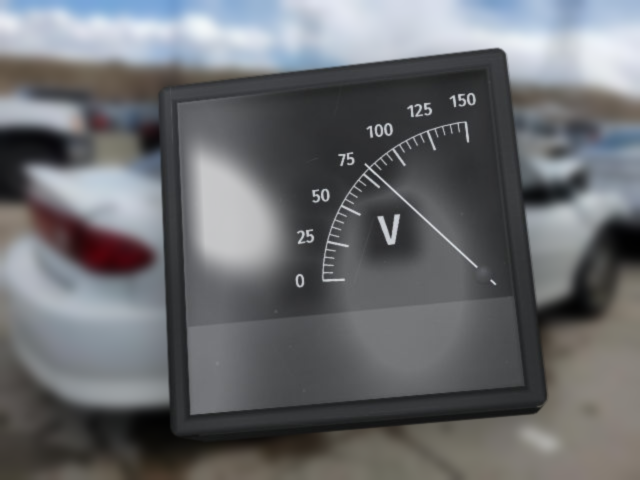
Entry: 80,V
